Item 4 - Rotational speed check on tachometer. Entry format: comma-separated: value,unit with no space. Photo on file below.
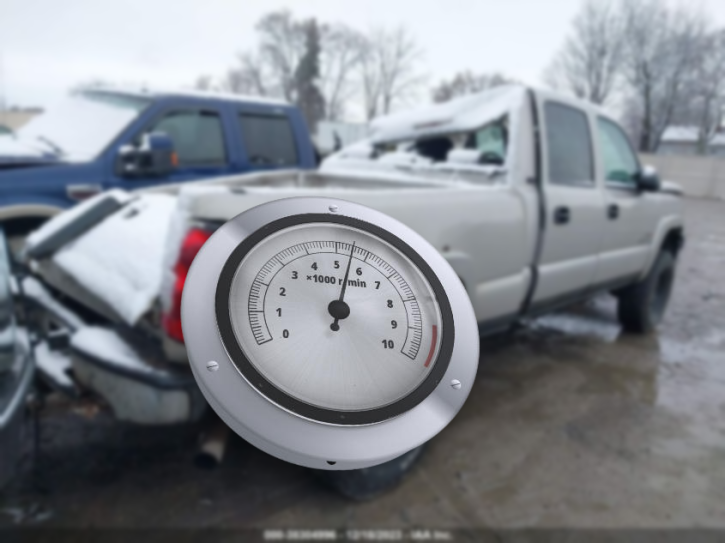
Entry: 5500,rpm
